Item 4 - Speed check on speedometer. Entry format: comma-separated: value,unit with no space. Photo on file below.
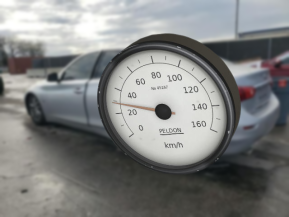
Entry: 30,km/h
